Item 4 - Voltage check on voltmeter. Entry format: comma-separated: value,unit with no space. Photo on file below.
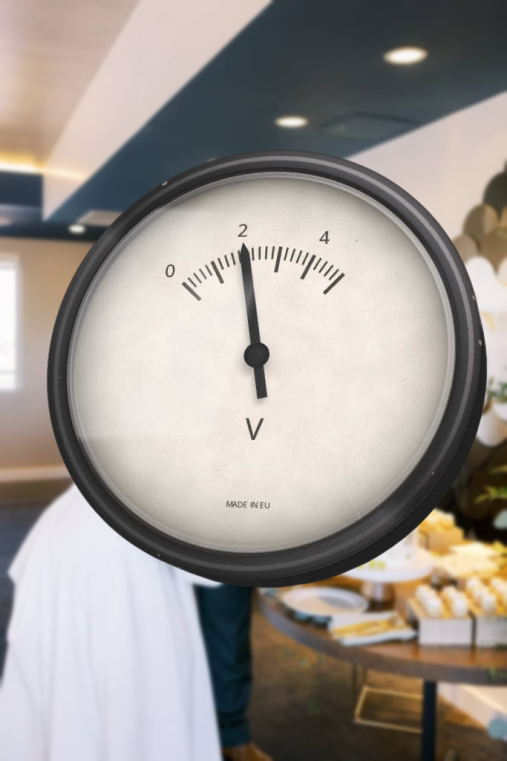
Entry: 2,V
